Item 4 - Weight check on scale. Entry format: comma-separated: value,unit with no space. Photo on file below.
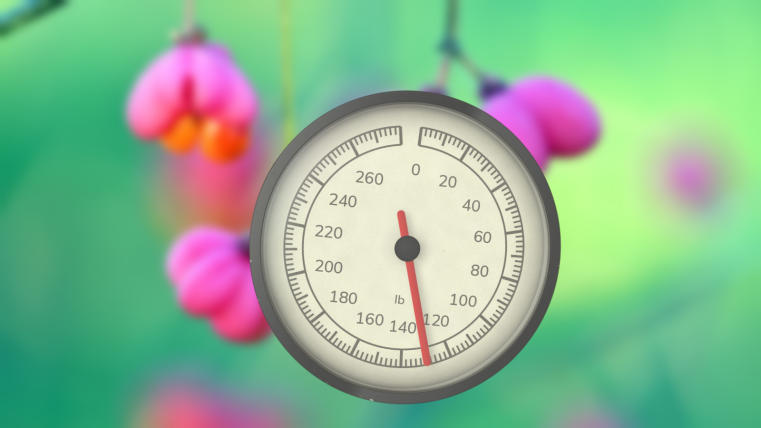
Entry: 130,lb
